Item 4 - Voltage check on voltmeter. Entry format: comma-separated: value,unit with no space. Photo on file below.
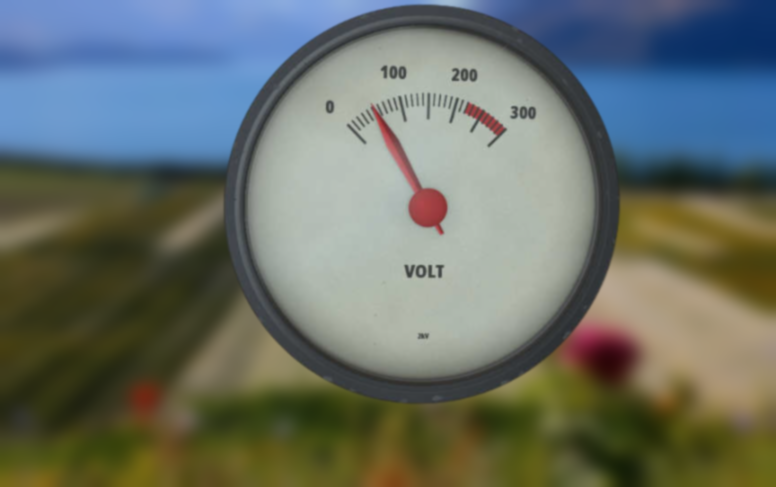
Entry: 50,V
